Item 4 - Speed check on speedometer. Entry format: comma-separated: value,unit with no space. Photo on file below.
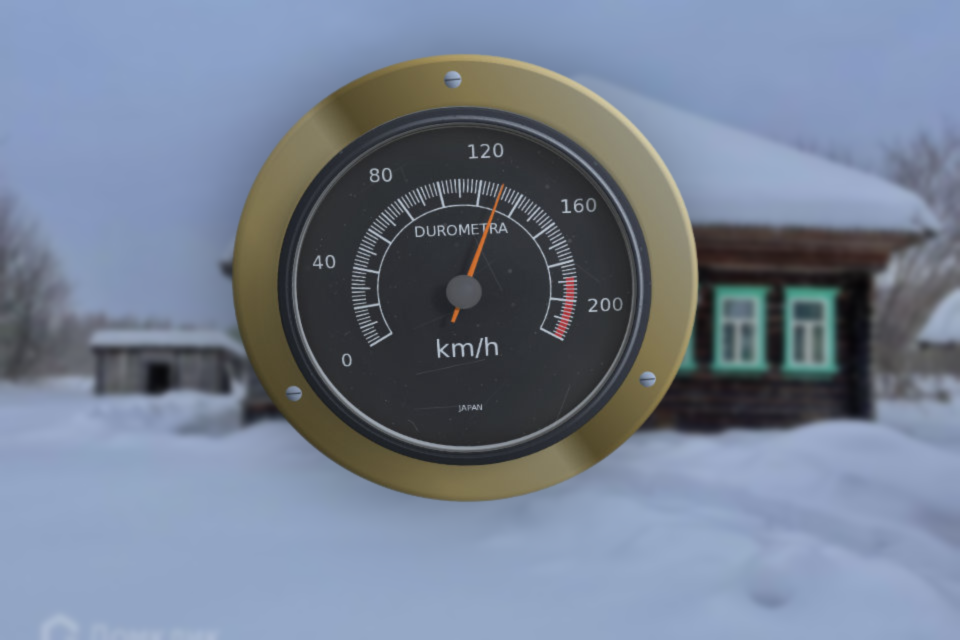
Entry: 130,km/h
